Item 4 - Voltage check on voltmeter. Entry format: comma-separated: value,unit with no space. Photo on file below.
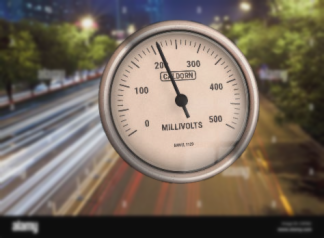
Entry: 210,mV
